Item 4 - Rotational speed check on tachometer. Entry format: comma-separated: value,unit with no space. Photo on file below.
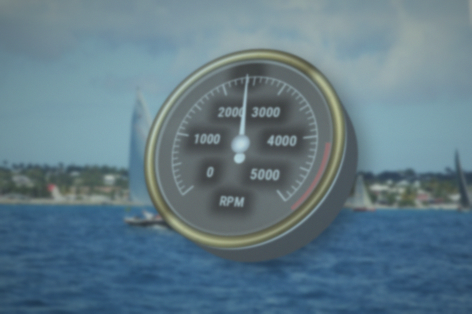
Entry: 2400,rpm
